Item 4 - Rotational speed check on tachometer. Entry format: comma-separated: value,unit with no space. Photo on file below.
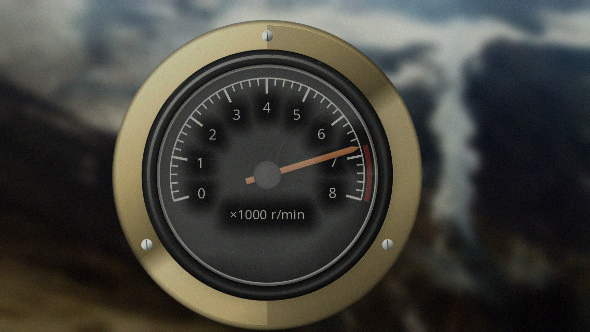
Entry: 6800,rpm
